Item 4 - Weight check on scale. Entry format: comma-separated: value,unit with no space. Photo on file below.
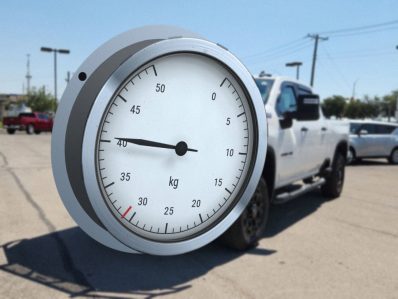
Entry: 40.5,kg
